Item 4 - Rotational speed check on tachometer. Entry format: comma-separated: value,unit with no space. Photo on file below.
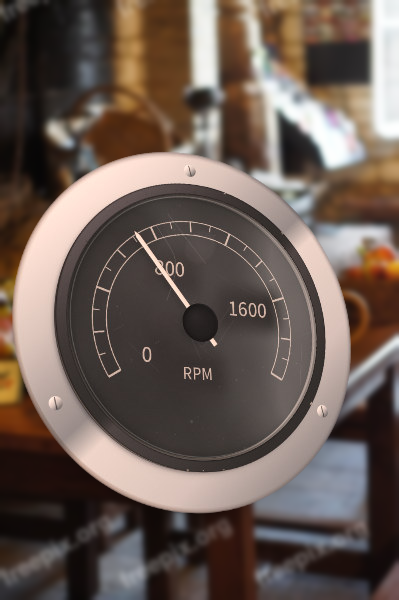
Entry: 700,rpm
